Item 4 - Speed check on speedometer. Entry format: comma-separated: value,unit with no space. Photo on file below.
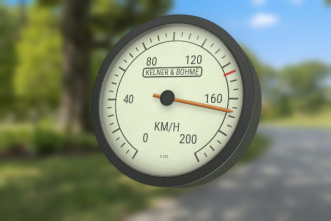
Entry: 167.5,km/h
